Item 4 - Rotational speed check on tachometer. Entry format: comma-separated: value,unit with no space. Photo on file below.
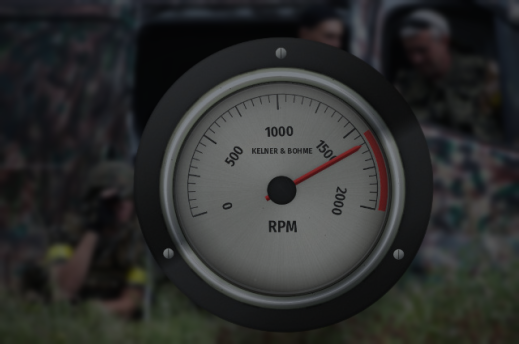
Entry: 1600,rpm
